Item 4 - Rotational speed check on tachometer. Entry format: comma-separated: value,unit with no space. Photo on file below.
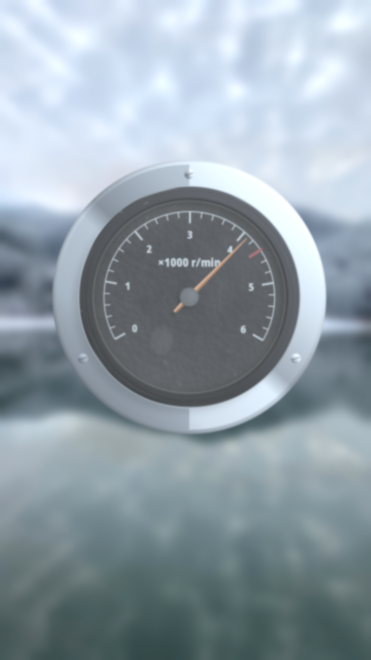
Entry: 4100,rpm
